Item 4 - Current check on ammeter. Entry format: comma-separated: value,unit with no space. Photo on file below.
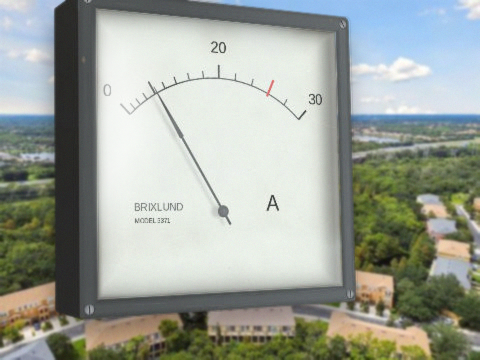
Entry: 10,A
